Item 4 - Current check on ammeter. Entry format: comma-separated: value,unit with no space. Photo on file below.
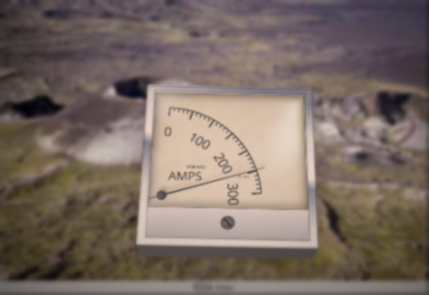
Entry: 250,A
